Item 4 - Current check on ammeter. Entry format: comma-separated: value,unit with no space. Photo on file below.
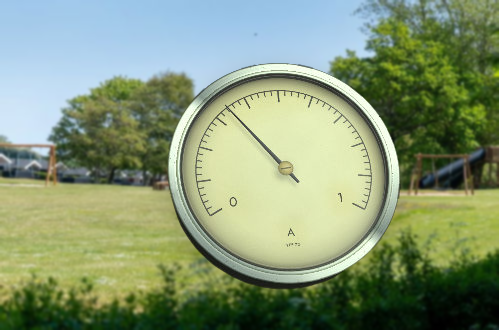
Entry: 0.34,A
